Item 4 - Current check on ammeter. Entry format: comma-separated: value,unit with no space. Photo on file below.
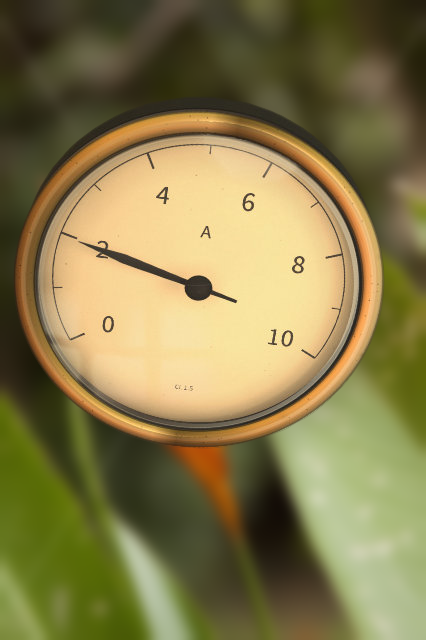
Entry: 2,A
